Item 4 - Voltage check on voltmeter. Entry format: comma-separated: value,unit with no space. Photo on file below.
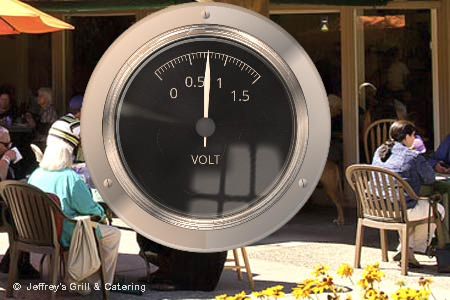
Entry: 0.75,V
